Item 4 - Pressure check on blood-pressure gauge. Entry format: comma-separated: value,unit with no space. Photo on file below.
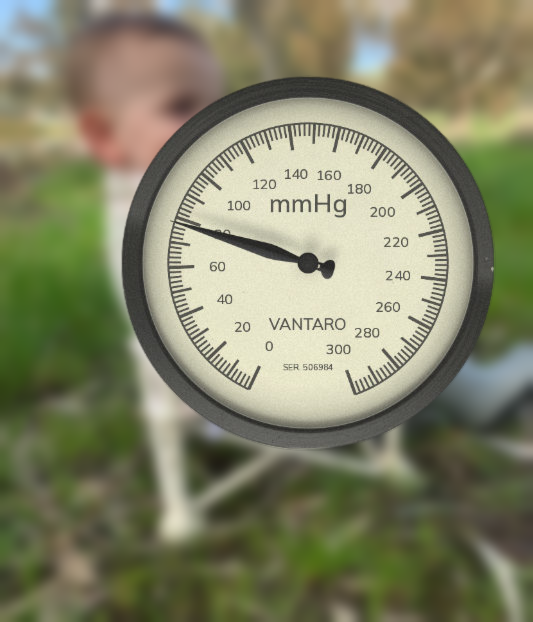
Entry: 78,mmHg
